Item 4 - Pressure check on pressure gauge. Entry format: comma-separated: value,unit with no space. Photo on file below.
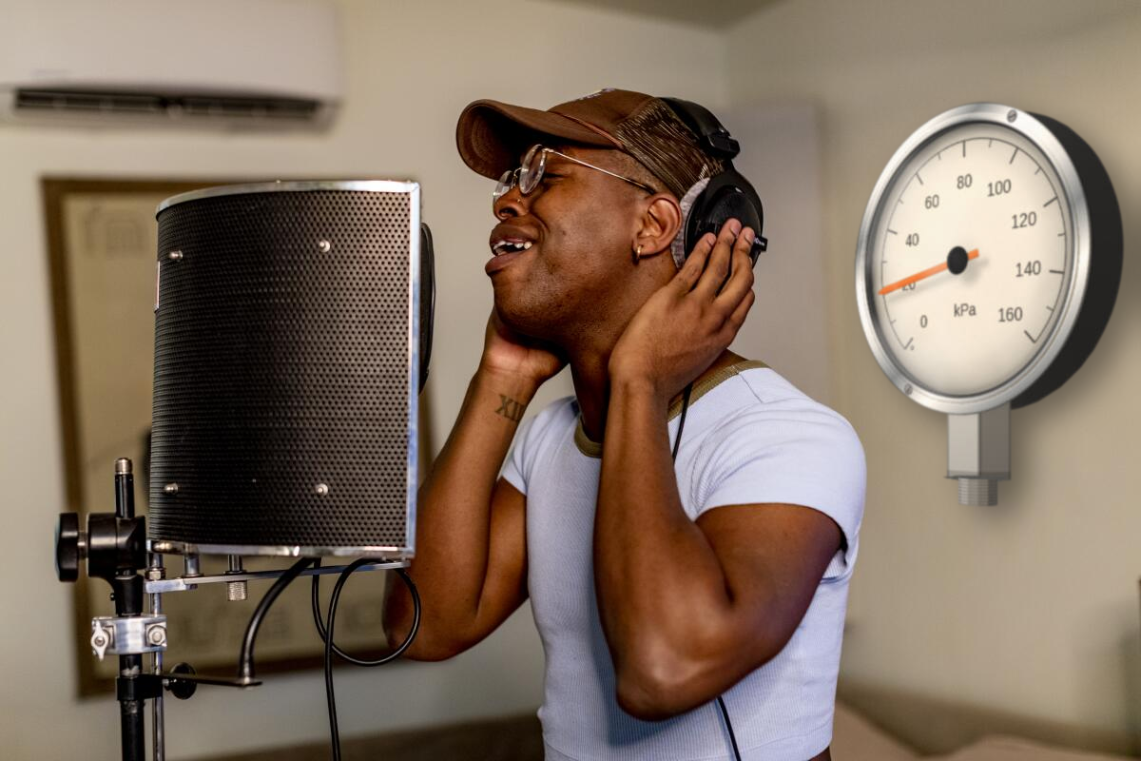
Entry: 20,kPa
